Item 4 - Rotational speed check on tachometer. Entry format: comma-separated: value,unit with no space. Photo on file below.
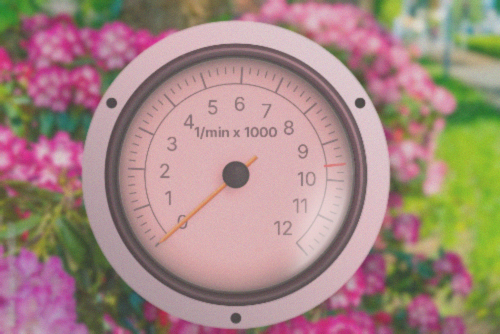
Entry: 0,rpm
